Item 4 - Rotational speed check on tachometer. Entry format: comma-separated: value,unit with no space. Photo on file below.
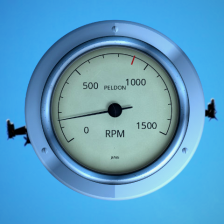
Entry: 150,rpm
